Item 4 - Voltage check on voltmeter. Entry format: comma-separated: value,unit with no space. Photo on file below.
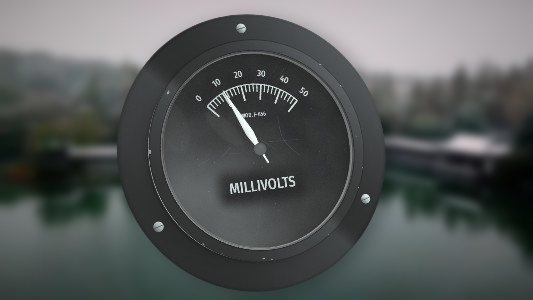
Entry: 10,mV
